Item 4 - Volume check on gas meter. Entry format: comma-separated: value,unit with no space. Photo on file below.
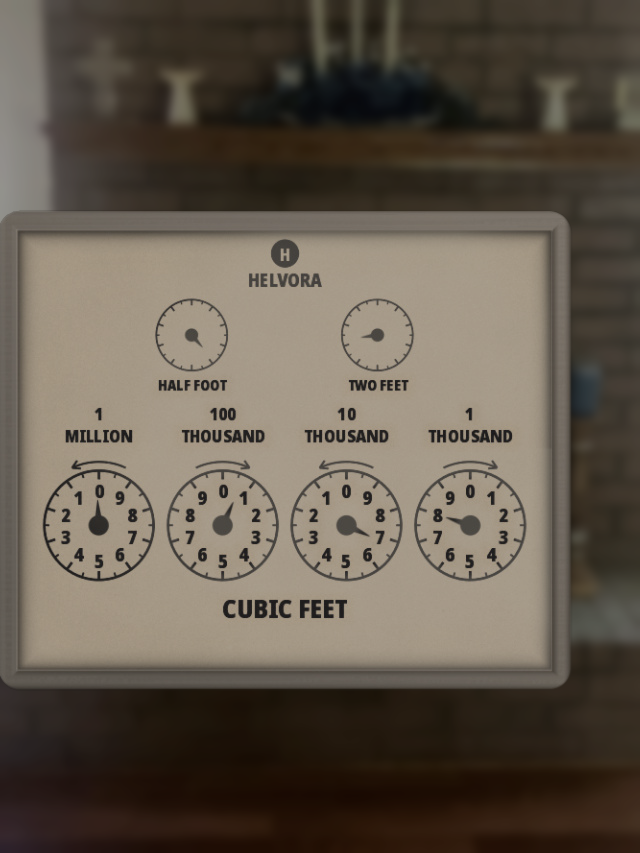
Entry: 6800,ft³
